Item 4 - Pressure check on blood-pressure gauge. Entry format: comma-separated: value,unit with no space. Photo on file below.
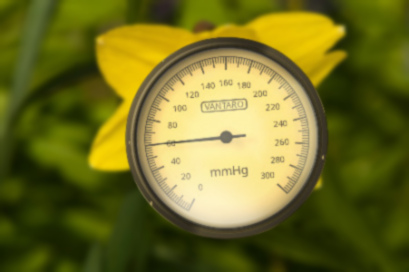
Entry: 60,mmHg
